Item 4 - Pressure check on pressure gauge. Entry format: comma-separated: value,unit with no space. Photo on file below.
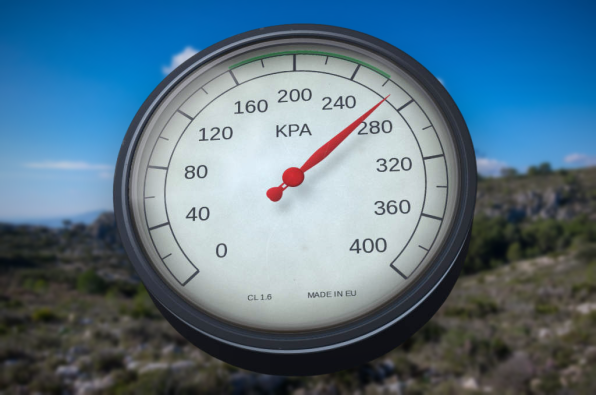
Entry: 270,kPa
